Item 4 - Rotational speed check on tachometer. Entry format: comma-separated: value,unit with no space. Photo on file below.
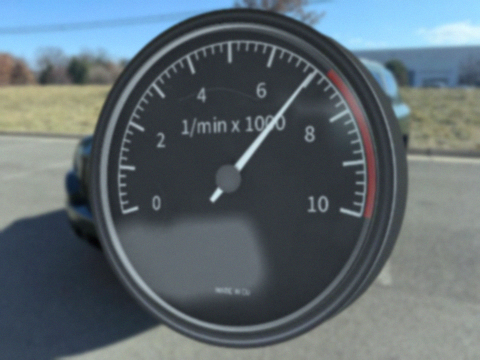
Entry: 7000,rpm
